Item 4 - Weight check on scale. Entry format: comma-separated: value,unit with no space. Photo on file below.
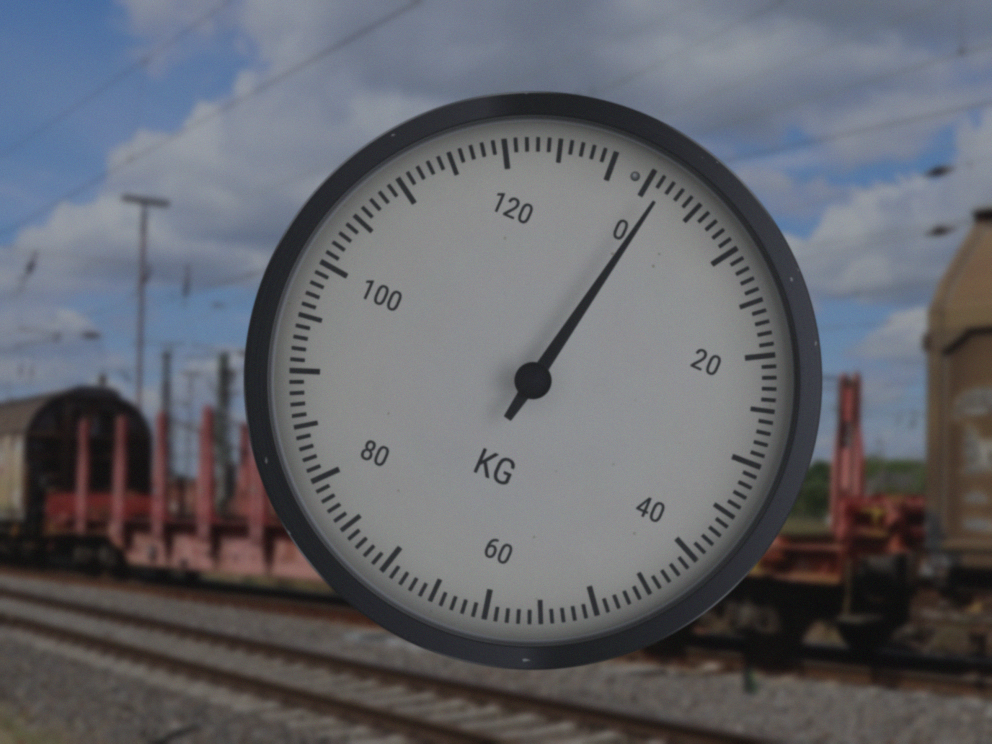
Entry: 1.5,kg
